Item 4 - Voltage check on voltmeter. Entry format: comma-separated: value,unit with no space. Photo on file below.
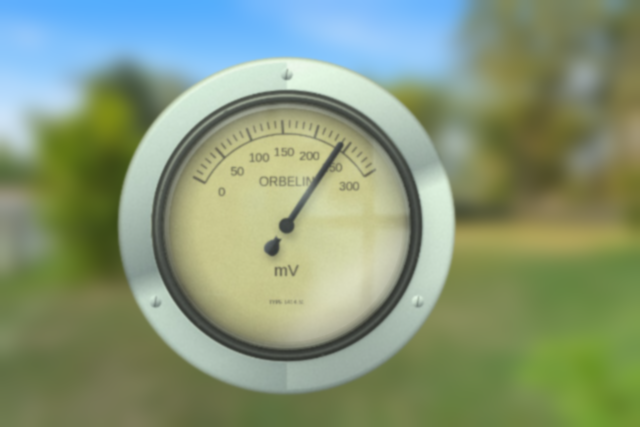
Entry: 240,mV
